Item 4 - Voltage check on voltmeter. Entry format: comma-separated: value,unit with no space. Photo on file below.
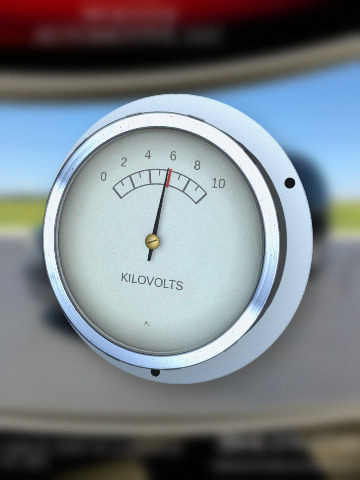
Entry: 6,kV
